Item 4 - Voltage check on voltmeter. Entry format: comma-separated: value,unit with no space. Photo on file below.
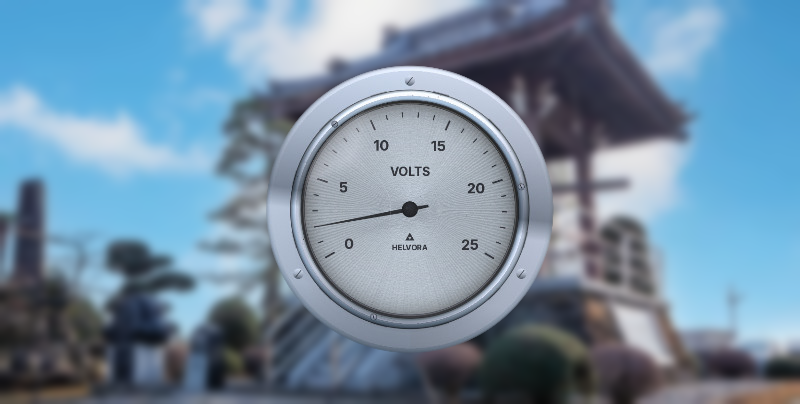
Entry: 2,V
